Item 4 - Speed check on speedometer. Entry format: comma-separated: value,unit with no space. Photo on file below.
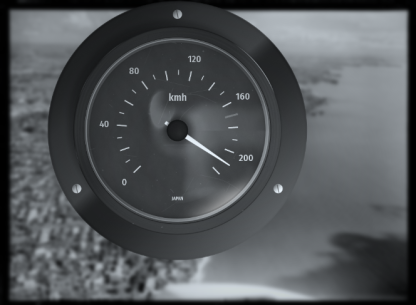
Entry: 210,km/h
